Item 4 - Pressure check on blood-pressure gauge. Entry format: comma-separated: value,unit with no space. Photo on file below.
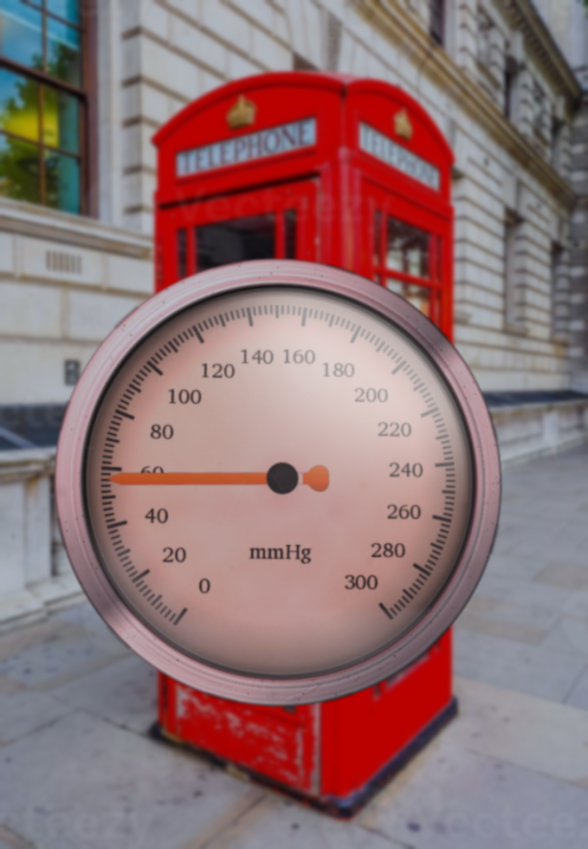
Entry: 56,mmHg
